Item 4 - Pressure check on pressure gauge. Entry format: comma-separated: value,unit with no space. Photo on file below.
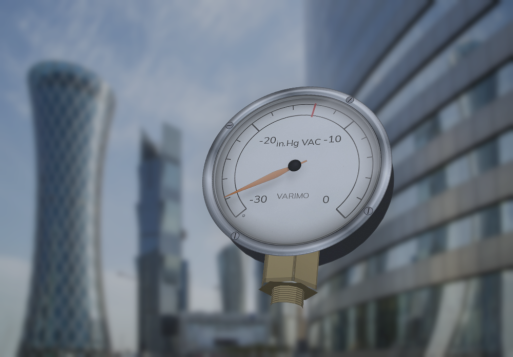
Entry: -28,inHg
